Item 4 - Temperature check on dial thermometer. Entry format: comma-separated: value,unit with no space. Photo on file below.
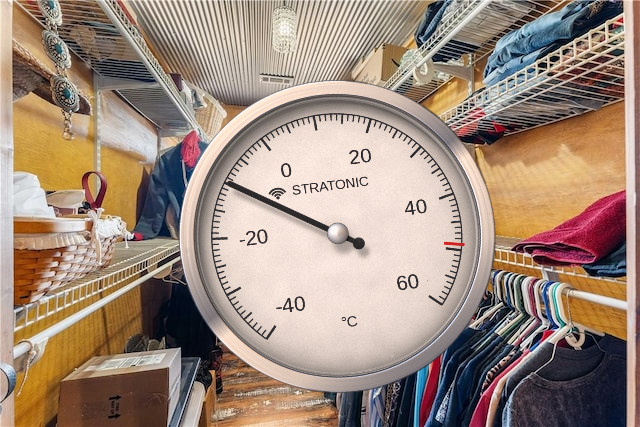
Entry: -10,°C
